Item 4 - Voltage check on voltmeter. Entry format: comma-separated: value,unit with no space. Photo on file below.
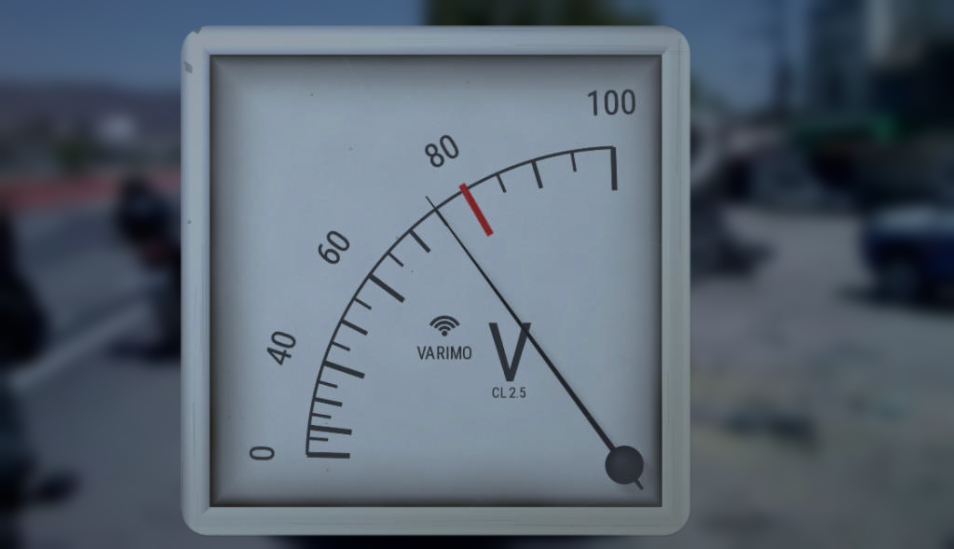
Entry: 75,V
